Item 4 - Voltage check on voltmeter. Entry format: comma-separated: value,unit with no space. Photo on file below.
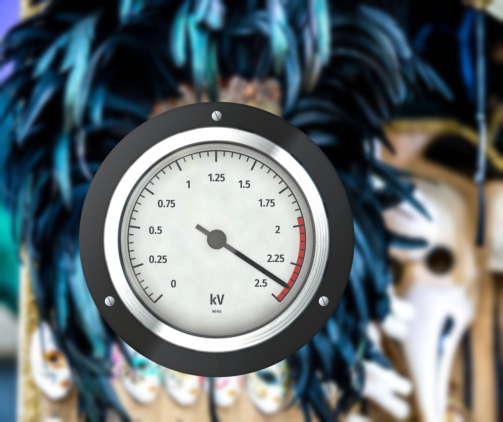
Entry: 2.4,kV
